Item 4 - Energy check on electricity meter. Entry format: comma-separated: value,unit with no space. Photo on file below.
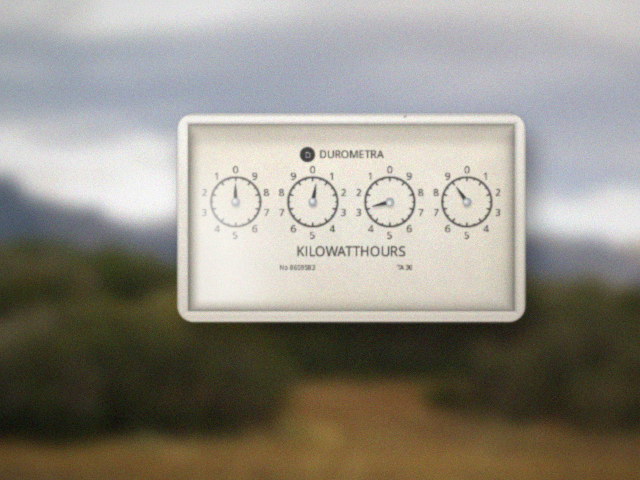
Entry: 29,kWh
